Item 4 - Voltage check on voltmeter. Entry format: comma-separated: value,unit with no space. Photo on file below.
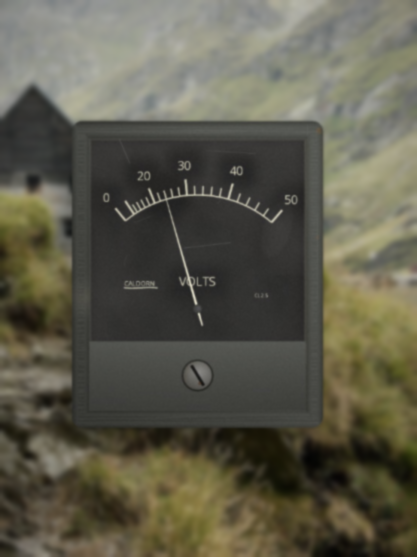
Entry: 24,V
